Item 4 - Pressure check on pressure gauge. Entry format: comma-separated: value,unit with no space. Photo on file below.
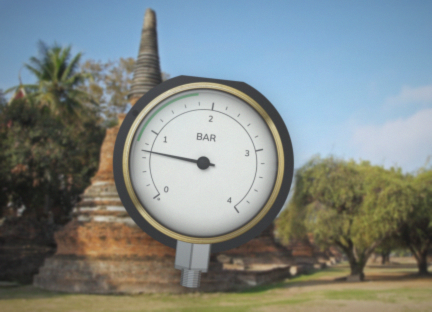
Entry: 0.7,bar
